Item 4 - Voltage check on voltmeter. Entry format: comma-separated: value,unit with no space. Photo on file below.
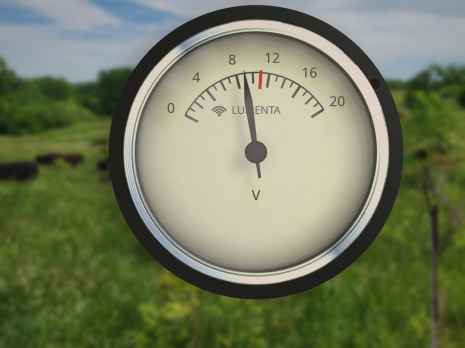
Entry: 9,V
